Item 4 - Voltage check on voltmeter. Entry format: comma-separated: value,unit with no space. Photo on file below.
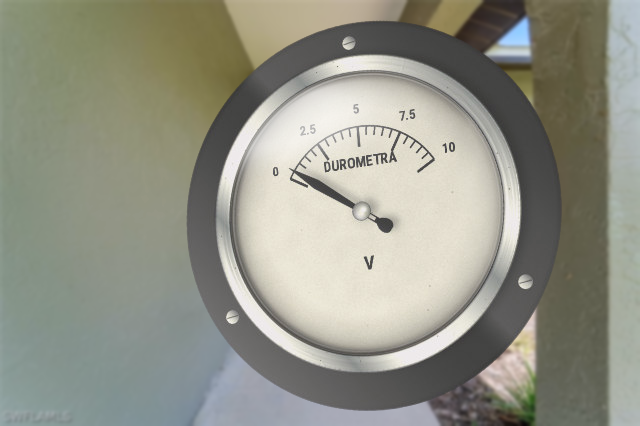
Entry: 0.5,V
